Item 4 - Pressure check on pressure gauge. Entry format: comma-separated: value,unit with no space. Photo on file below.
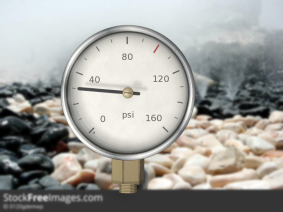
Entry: 30,psi
